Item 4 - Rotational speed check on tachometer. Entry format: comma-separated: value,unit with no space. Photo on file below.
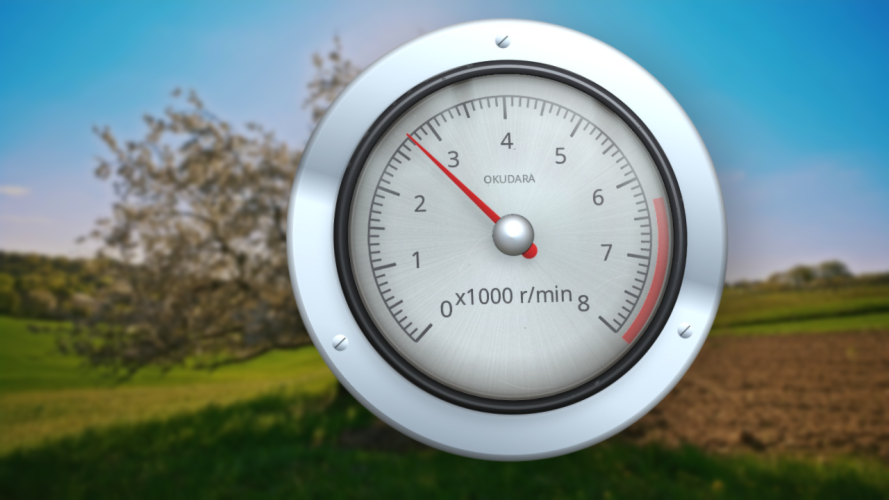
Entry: 2700,rpm
